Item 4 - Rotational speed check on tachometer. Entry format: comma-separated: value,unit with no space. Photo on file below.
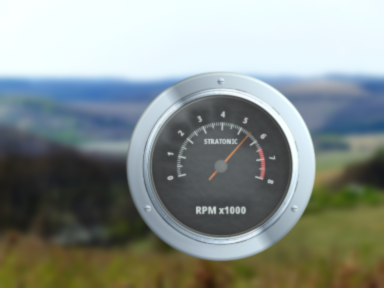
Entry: 5500,rpm
